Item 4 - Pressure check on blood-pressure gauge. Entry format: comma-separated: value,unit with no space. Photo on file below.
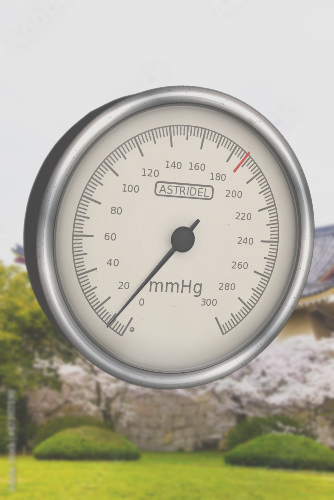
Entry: 10,mmHg
